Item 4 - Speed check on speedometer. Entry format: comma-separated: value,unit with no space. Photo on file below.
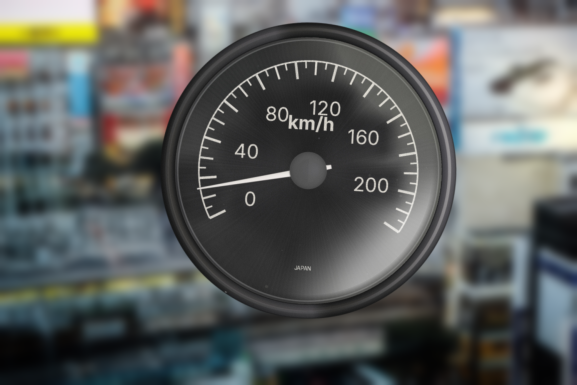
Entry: 15,km/h
